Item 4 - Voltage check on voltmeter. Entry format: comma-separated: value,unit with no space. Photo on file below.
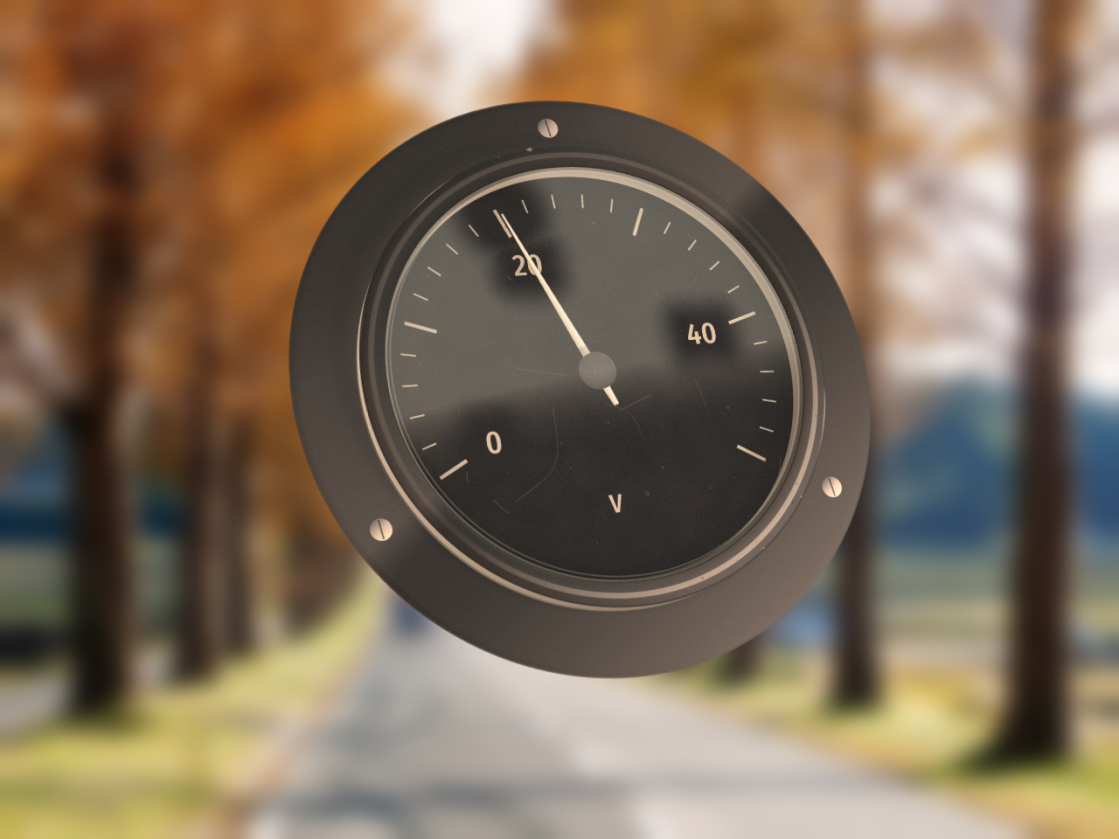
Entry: 20,V
